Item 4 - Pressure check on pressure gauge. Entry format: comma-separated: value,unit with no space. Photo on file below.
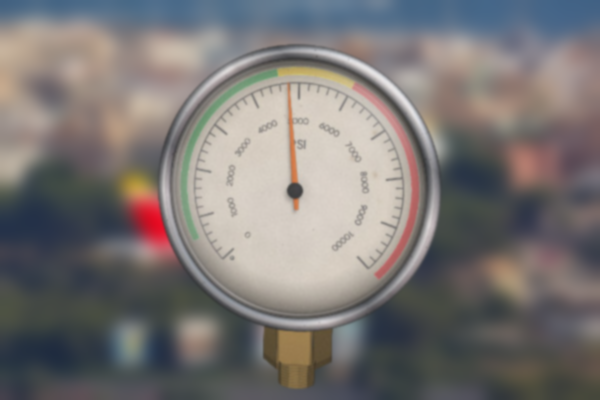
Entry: 4800,psi
